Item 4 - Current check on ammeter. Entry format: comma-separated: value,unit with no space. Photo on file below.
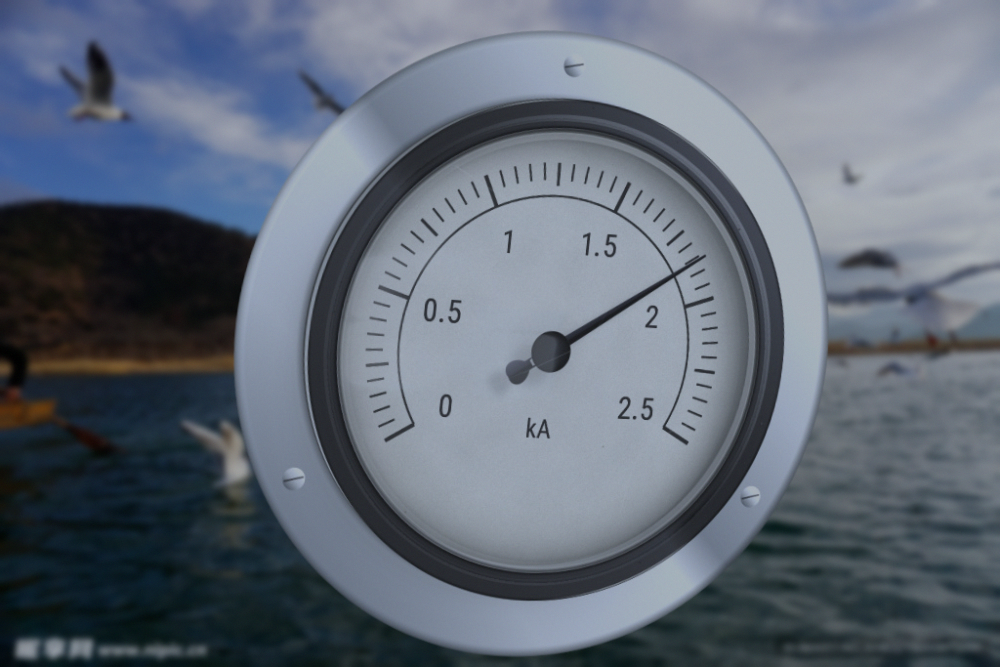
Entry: 1.85,kA
